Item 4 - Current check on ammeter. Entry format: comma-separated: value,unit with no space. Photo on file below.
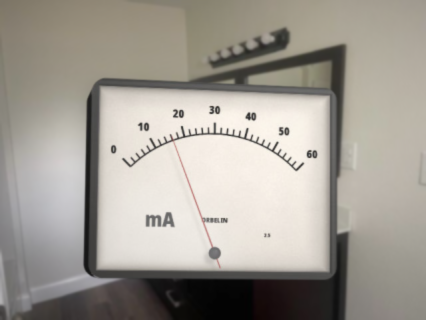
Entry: 16,mA
